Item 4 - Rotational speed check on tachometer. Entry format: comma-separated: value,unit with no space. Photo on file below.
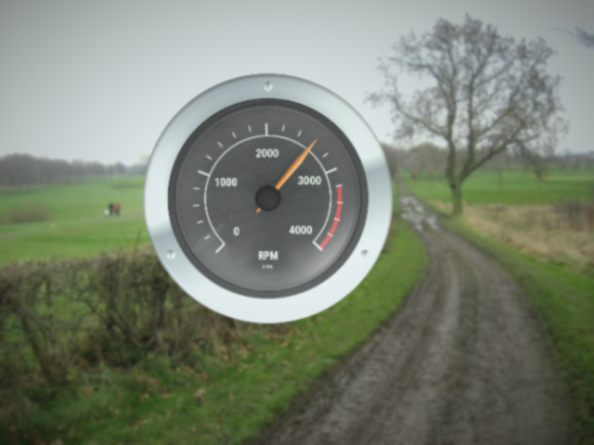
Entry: 2600,rpm
